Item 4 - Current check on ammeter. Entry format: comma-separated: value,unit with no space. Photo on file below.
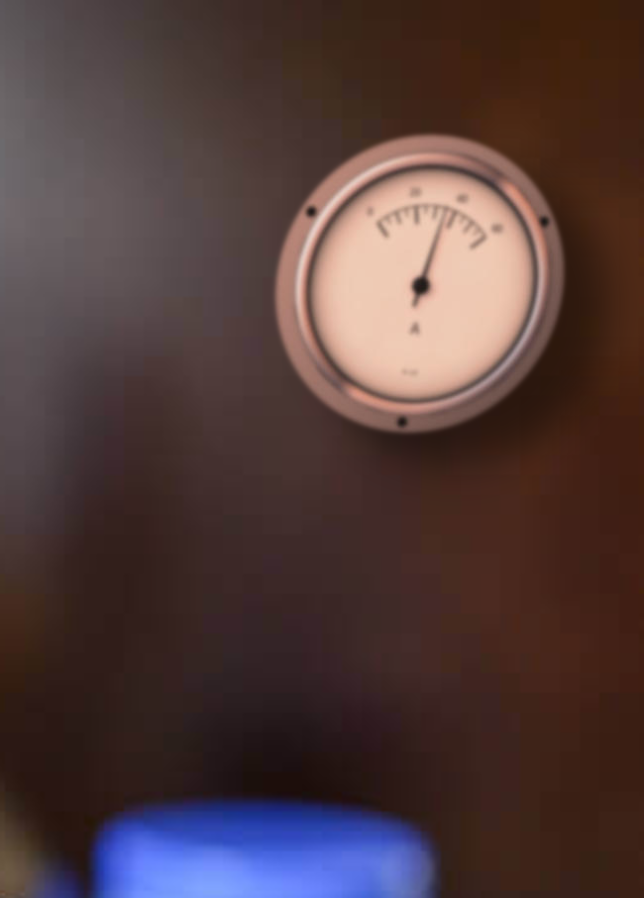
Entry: 35,A
